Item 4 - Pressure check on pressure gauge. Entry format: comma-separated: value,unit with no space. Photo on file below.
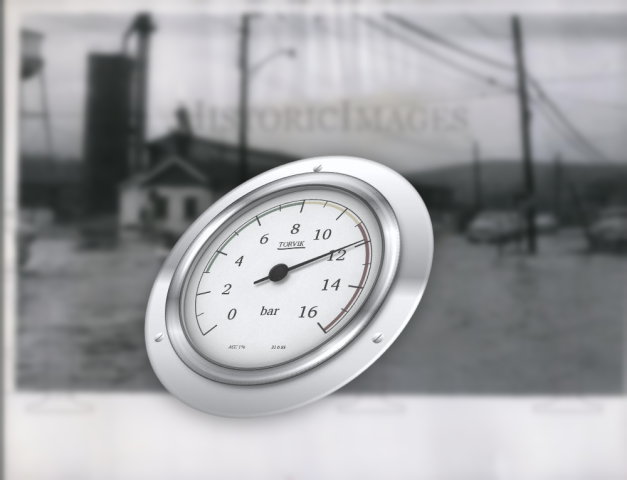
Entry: 12,bar
